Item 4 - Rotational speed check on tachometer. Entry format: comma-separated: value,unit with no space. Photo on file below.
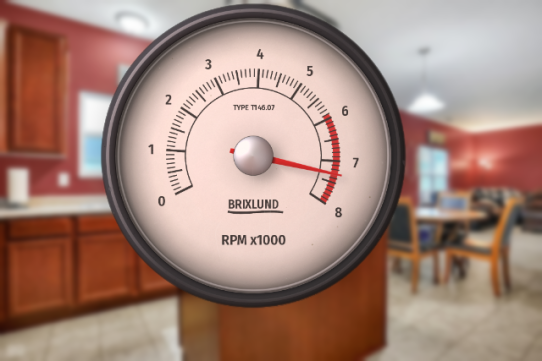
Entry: 7300,rpm
